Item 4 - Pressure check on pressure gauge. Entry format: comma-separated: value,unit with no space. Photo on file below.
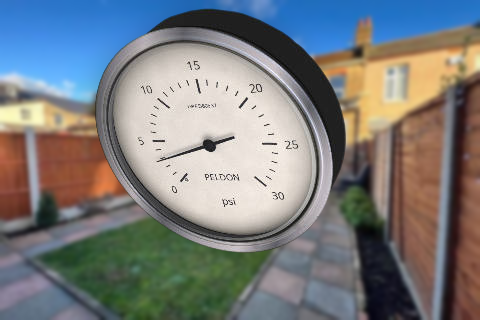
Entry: 3,psi
